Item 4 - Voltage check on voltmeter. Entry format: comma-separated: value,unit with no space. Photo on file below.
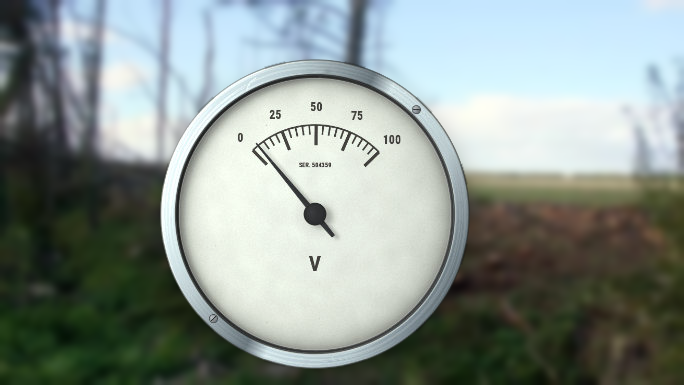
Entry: 5,V
